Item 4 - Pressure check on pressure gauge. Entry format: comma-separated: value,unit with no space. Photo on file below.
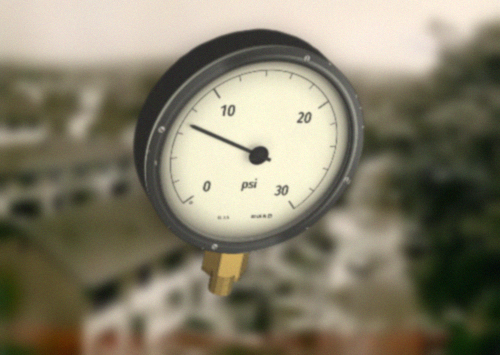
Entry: 7,psi
